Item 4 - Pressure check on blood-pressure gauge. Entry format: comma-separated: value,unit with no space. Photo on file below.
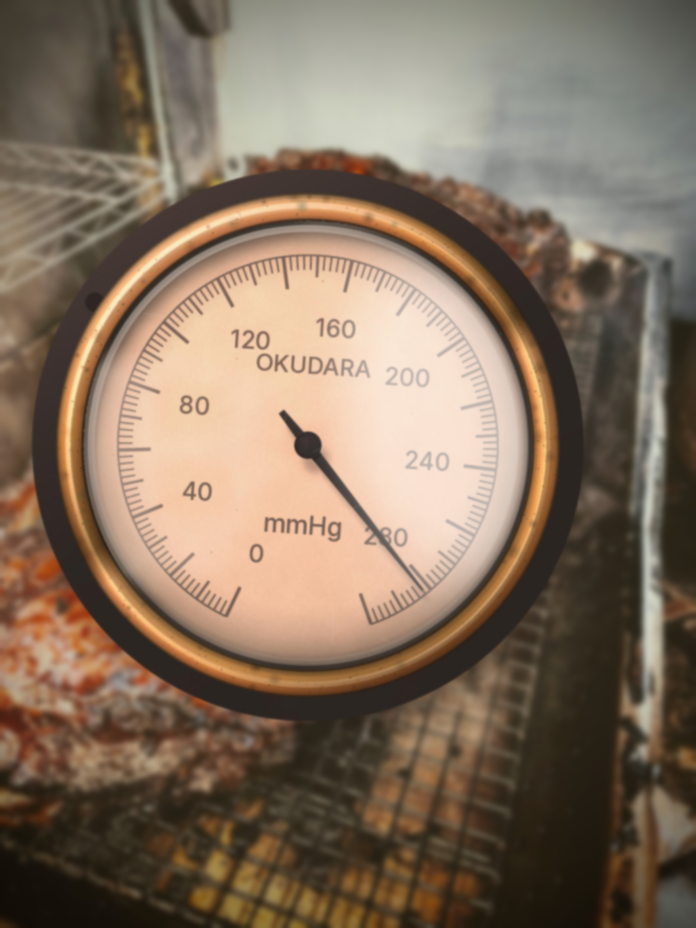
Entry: 282,mmHg
